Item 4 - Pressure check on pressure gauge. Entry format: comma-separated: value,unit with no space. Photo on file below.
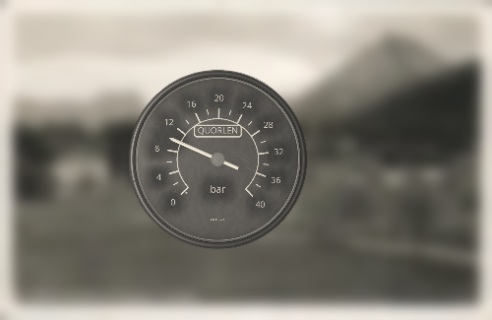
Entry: 10,bar
